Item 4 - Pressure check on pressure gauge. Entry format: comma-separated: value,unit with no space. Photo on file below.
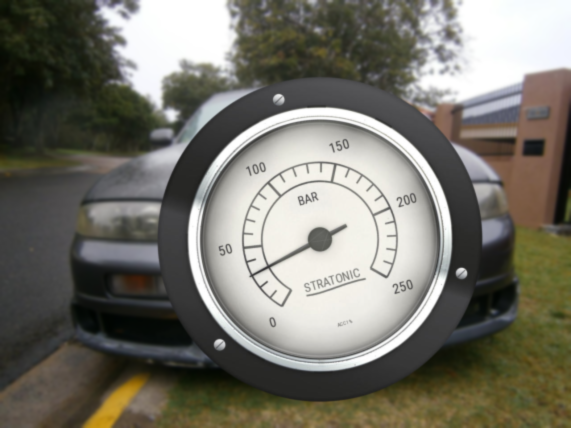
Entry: 30,bar
